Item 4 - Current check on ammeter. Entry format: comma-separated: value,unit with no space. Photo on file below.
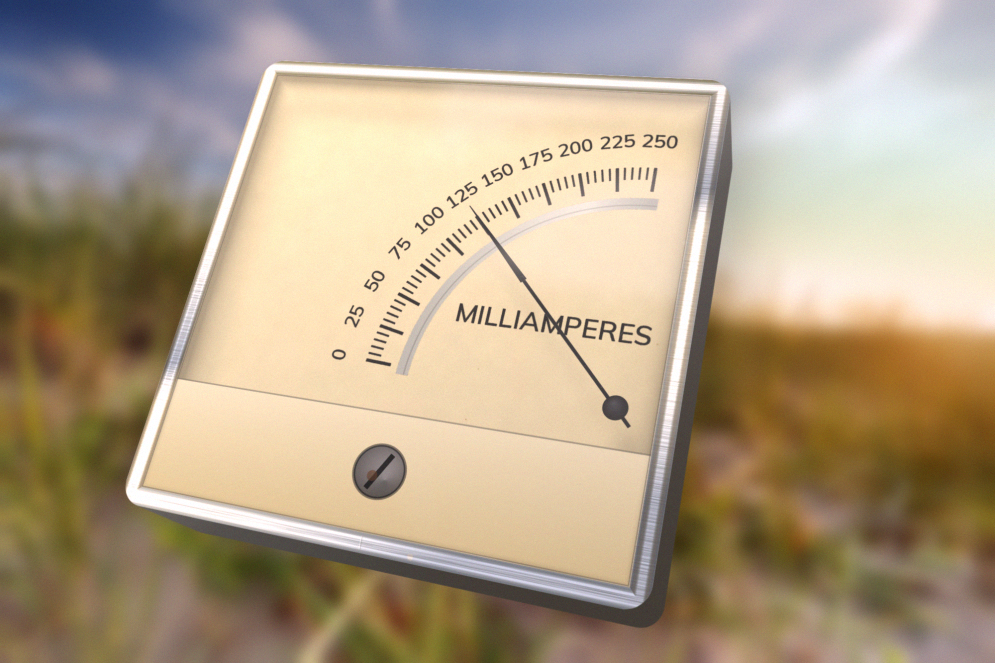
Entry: 125,mA
